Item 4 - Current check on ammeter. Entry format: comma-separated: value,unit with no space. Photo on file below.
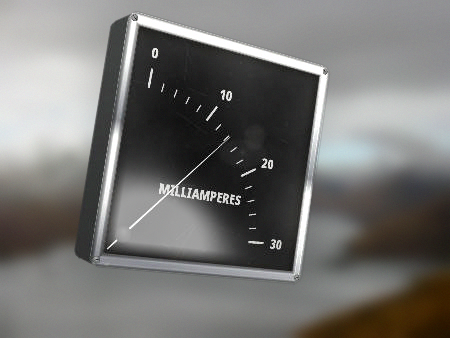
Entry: 14,mA
